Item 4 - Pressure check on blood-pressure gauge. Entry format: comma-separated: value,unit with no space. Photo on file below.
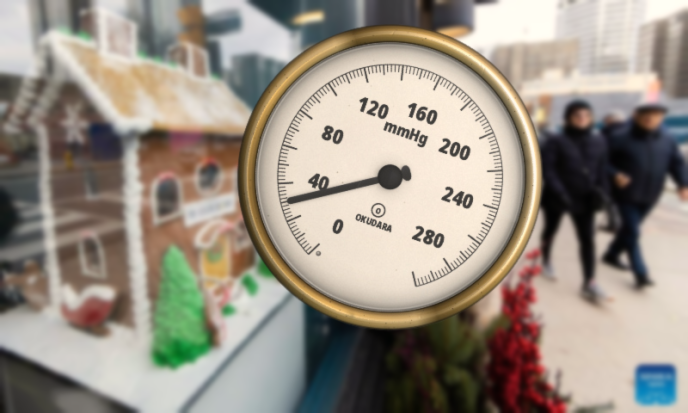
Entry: 30,mmHg
